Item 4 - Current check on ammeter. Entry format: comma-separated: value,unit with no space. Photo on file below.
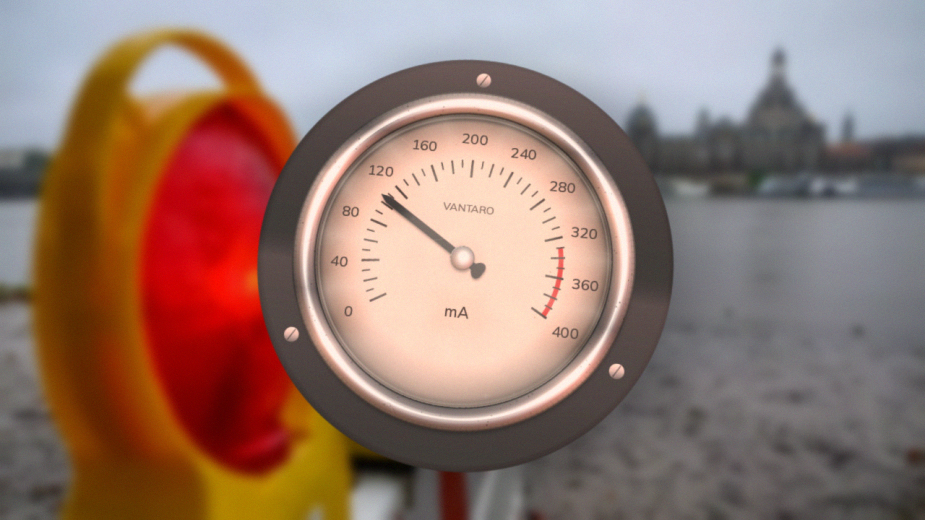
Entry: 105,mA
